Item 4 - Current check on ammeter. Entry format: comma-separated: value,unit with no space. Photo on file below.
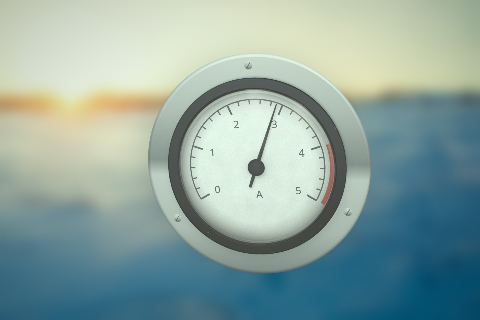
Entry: 2.9,A
